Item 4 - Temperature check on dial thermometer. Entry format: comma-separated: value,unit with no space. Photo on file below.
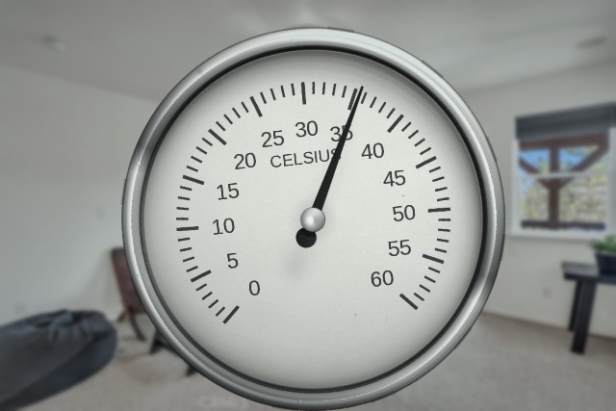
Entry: 35.5,°C
